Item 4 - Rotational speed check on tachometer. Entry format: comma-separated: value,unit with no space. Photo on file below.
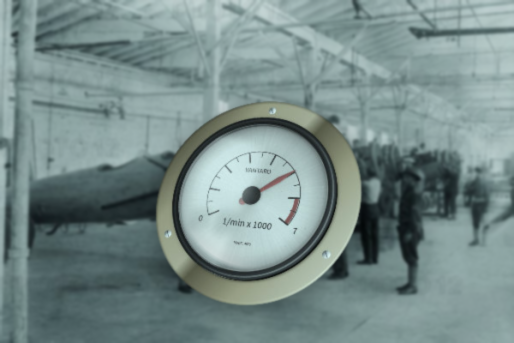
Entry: 5000,rpm
